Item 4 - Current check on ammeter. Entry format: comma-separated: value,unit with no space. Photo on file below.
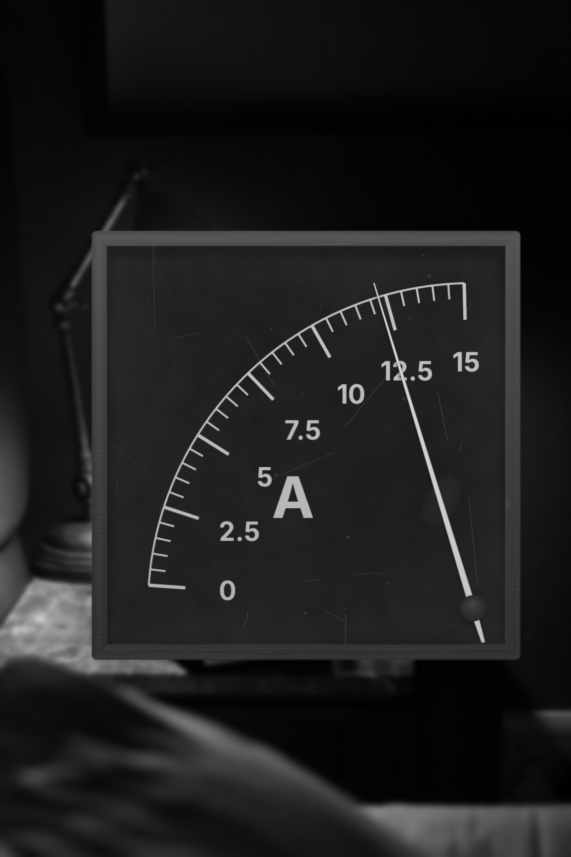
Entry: 12.25,A
